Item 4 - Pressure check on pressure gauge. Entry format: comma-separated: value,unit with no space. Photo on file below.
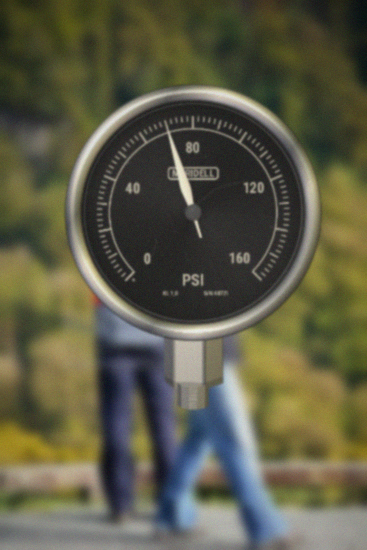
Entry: 70,psi
